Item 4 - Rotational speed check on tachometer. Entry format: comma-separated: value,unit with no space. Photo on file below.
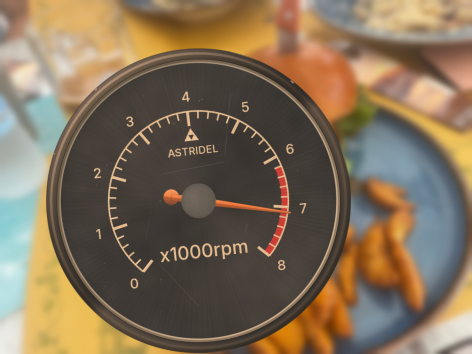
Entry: 7100,rpm
